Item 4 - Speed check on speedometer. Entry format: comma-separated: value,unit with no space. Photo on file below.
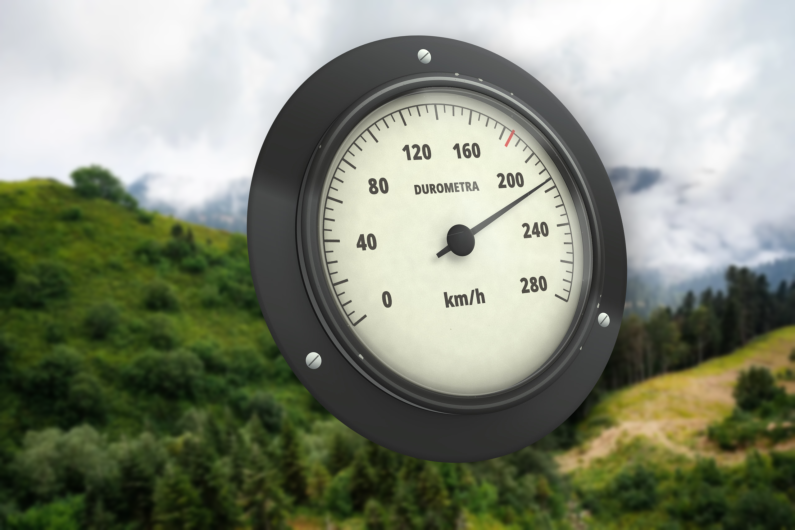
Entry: 215,km/h
